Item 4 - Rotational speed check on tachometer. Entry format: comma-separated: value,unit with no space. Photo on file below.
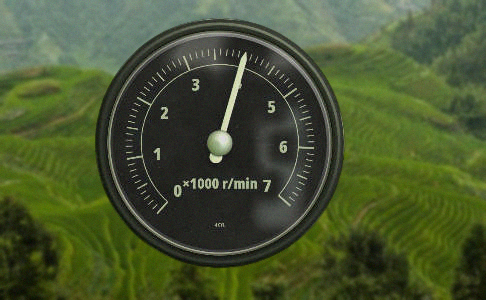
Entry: 4000,rpm
